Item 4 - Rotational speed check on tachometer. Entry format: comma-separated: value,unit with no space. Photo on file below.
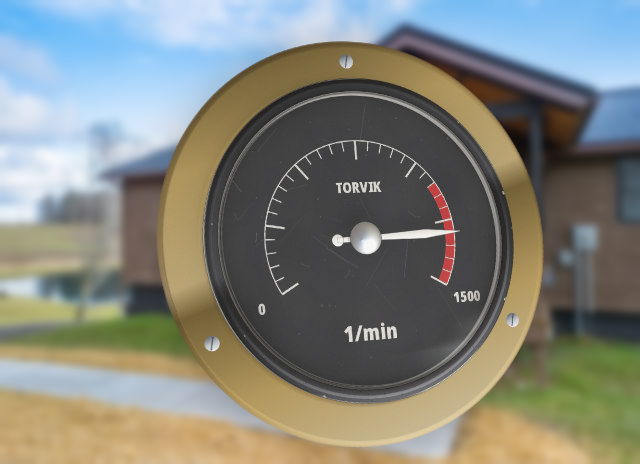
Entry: 1300,rpm
